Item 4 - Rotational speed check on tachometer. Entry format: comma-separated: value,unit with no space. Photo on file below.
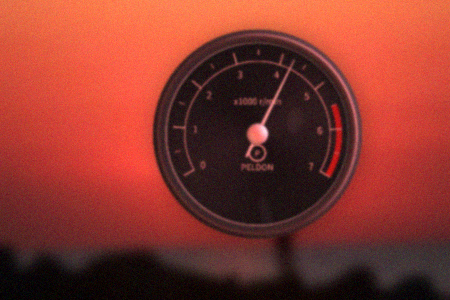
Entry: 4250,rpm
